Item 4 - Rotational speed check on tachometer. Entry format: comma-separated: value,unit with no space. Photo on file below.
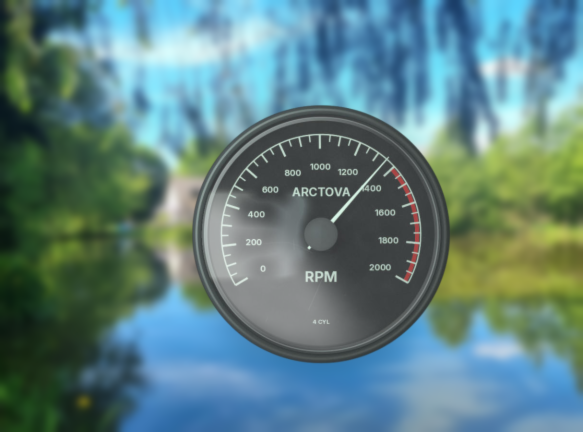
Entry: 1350,rpm
